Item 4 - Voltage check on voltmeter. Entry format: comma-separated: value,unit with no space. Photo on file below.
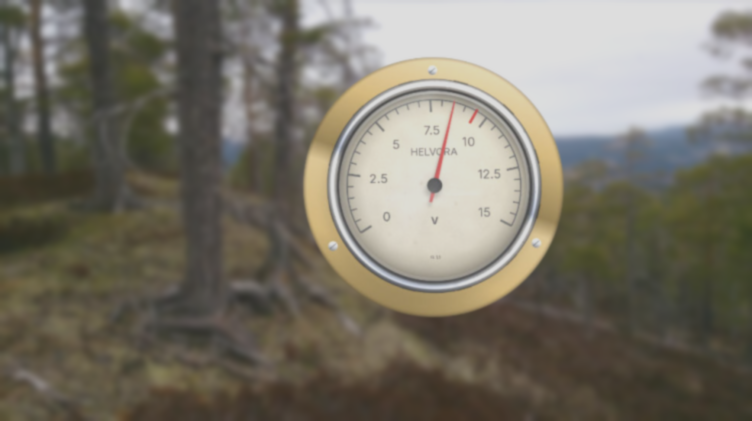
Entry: 8.5,V
